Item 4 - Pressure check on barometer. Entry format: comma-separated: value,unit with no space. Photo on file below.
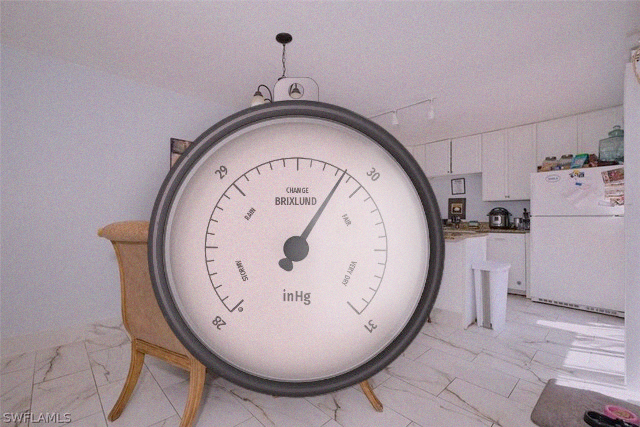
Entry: 29.85,inHg
